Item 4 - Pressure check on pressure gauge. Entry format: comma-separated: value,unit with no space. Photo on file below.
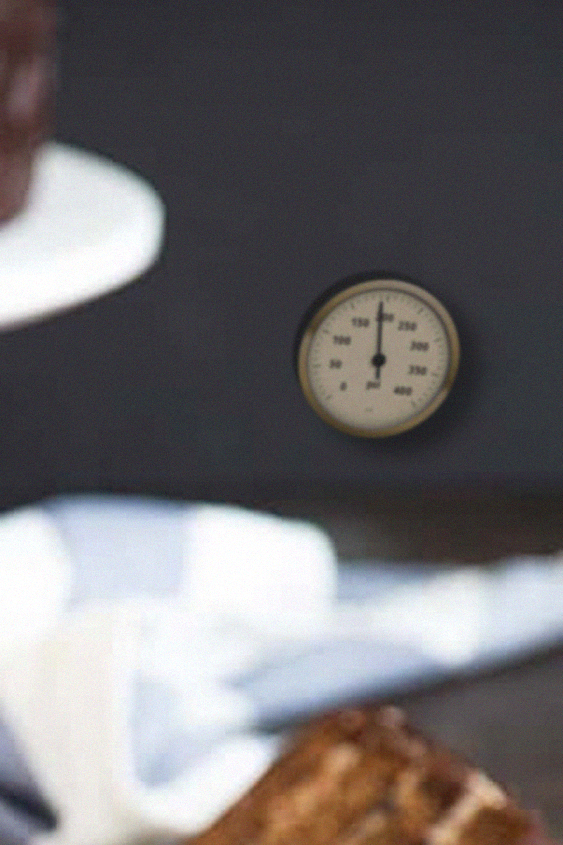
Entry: 190,psi
